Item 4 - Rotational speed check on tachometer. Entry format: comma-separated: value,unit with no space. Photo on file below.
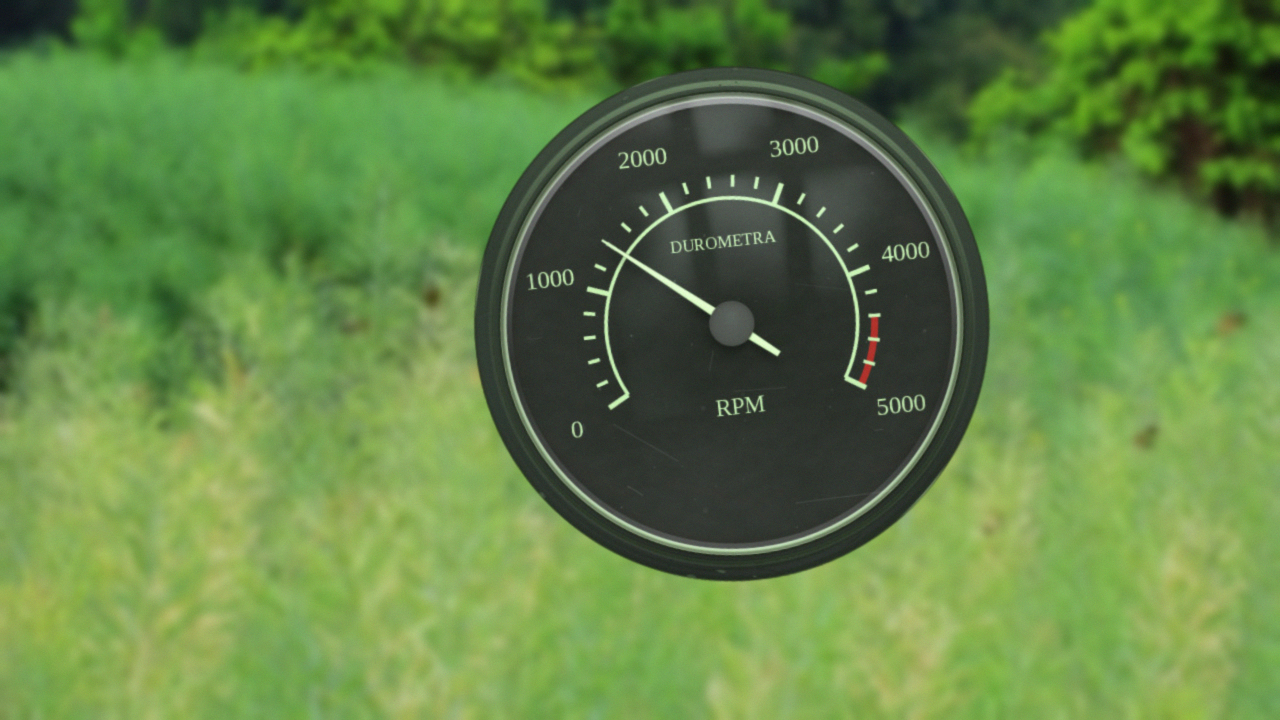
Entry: 1400,rpm
